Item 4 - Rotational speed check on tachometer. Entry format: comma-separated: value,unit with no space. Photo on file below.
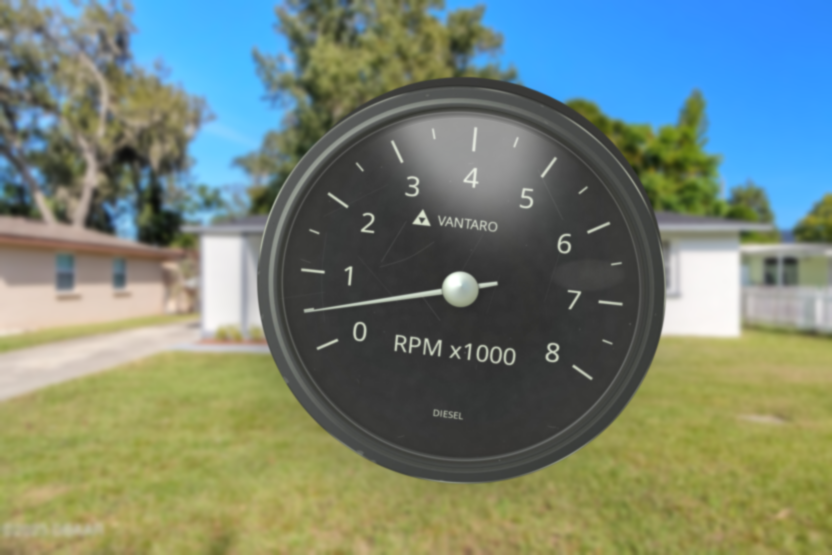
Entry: 500,rpm
